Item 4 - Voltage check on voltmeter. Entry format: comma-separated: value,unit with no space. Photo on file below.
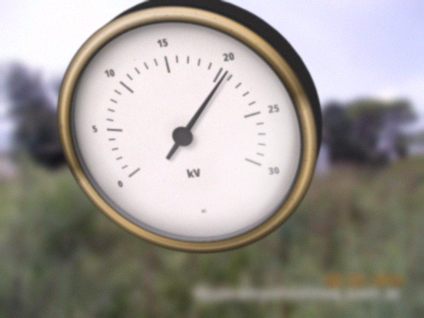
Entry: 20.5,kV
